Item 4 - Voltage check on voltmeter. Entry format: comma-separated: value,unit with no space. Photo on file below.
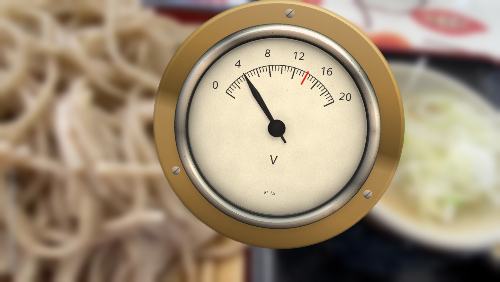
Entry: 4,V
